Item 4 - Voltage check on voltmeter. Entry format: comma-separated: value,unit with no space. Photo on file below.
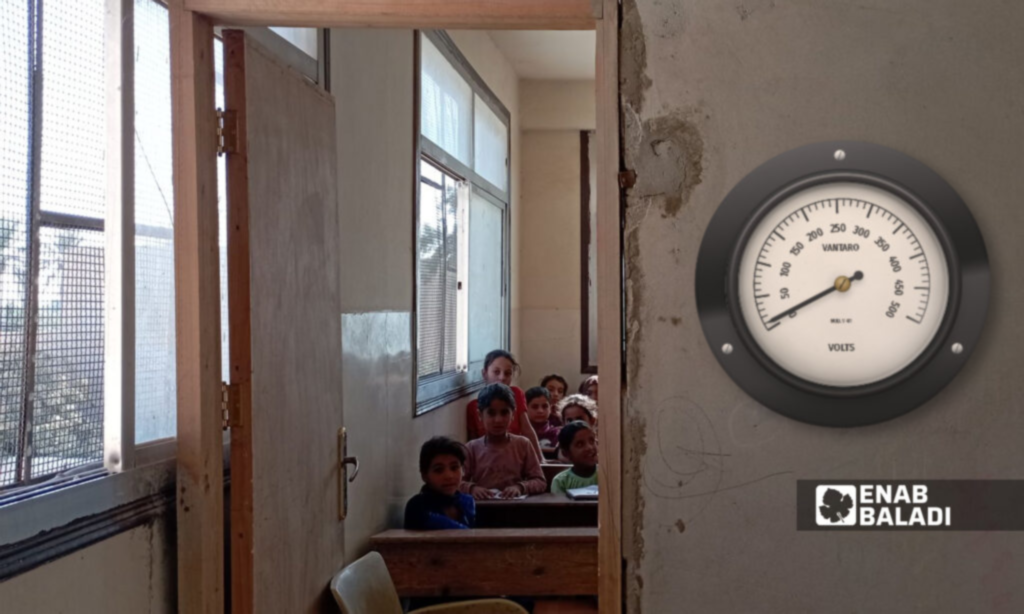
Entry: 10,V
